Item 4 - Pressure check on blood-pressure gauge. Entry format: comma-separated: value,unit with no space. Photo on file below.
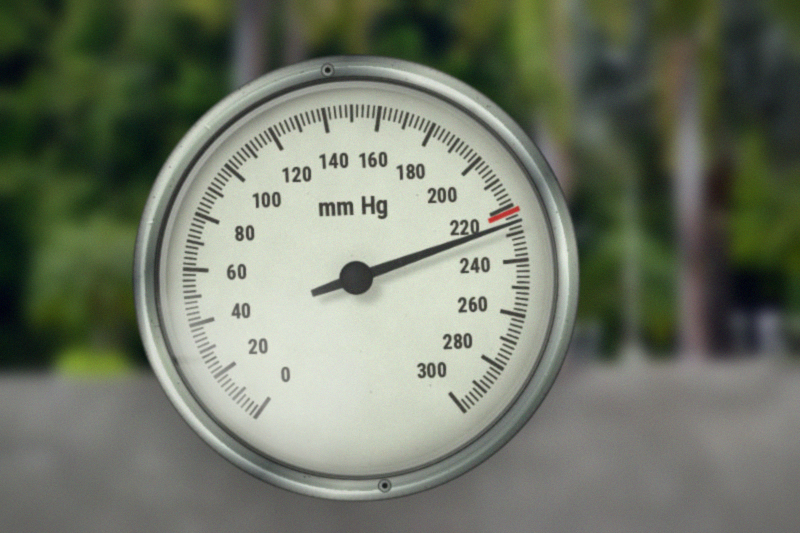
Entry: 226,mmHg
